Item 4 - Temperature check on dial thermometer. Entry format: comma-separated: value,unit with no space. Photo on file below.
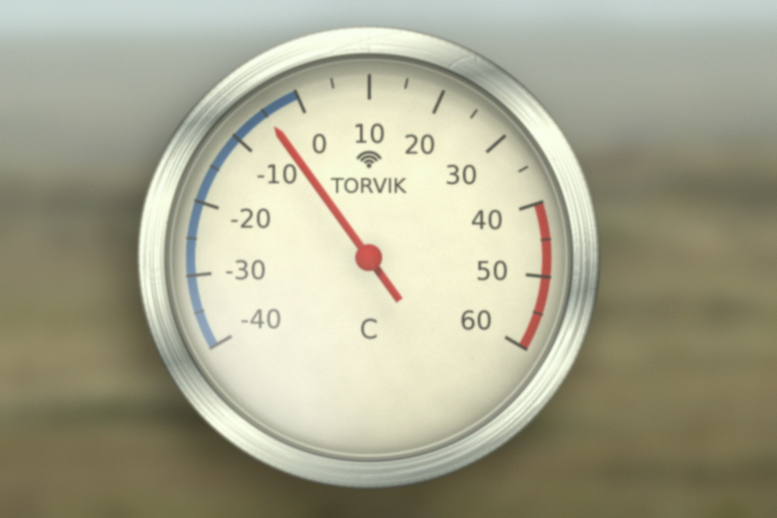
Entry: -5,°C
